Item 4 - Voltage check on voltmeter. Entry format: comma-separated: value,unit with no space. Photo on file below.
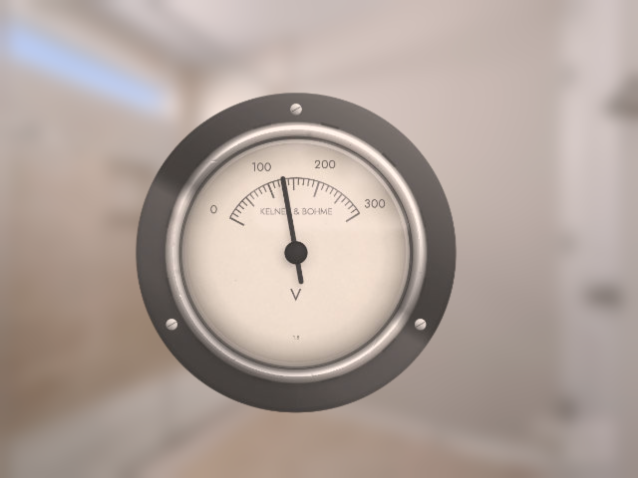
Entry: 130,V
